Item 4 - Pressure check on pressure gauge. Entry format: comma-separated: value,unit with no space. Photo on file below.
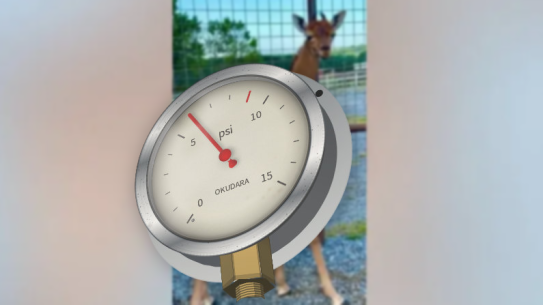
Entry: 6,psi
